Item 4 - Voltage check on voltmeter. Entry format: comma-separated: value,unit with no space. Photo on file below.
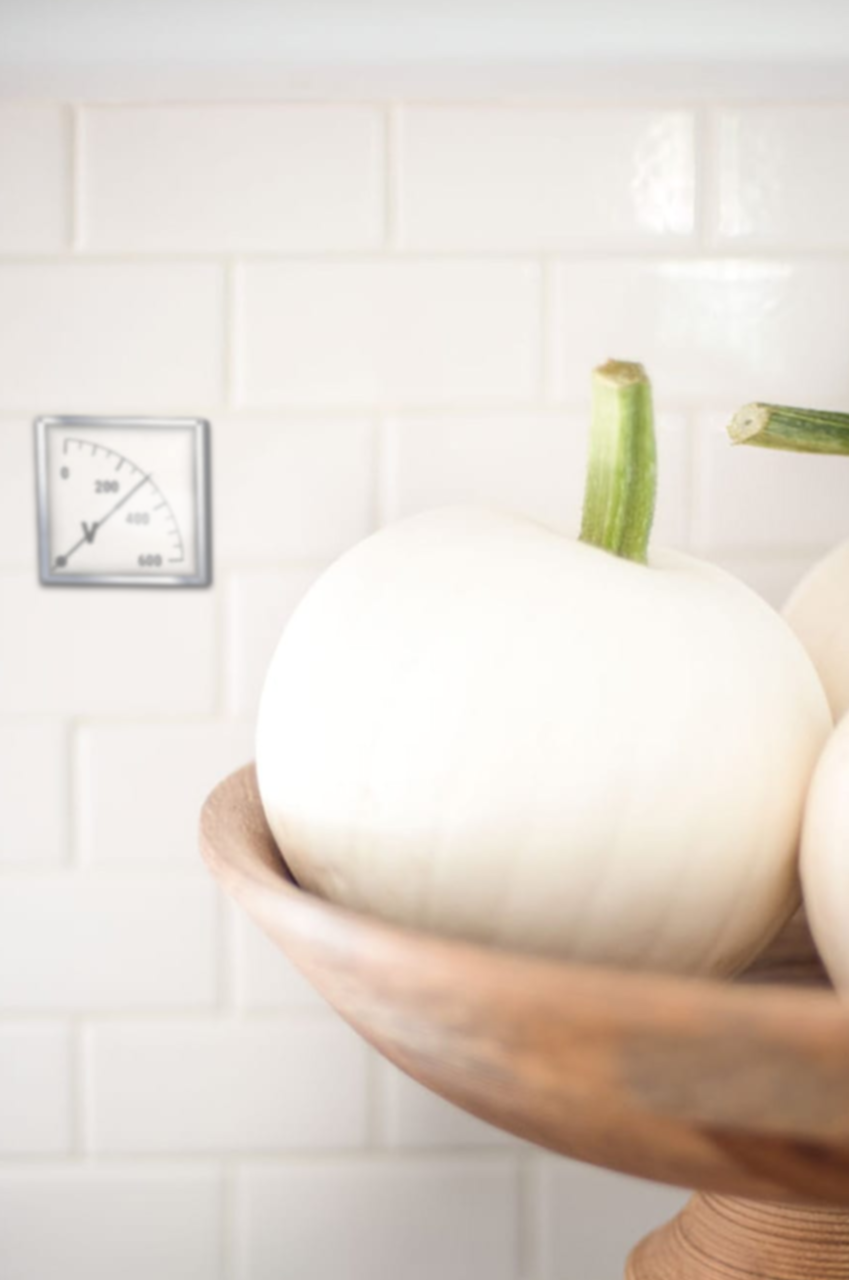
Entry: 300,V
